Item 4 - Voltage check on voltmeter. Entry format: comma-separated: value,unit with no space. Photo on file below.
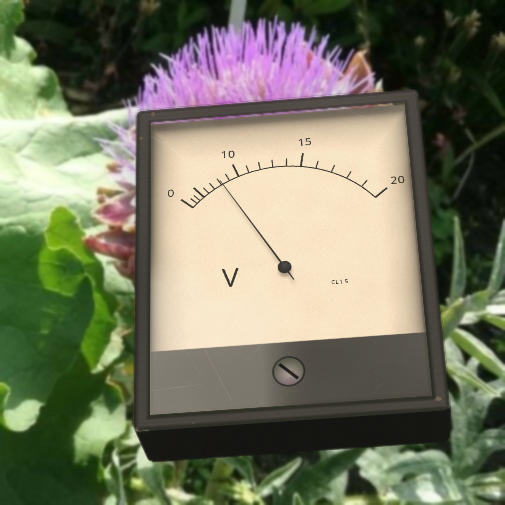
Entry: 8,V
